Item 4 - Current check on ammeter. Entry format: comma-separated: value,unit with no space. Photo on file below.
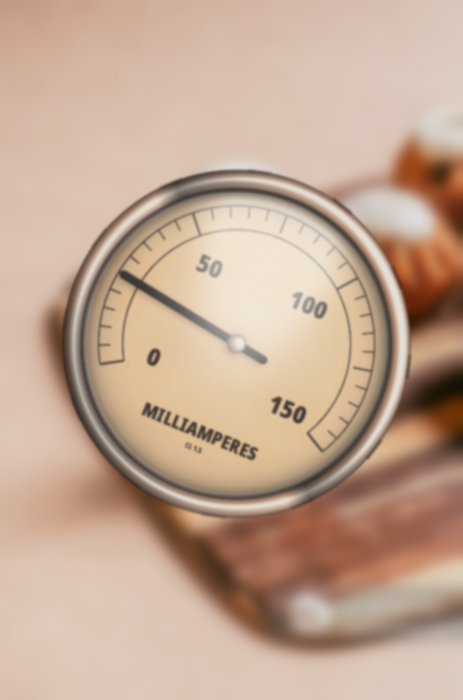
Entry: 25,mA
